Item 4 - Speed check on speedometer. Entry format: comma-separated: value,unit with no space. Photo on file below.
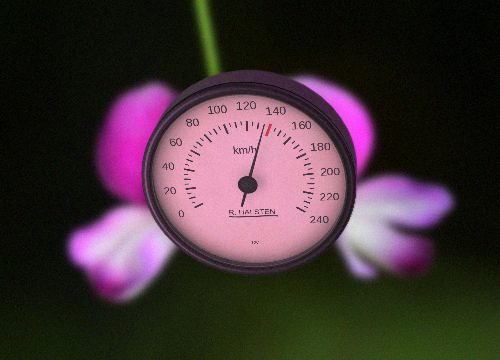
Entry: 135,km/h
